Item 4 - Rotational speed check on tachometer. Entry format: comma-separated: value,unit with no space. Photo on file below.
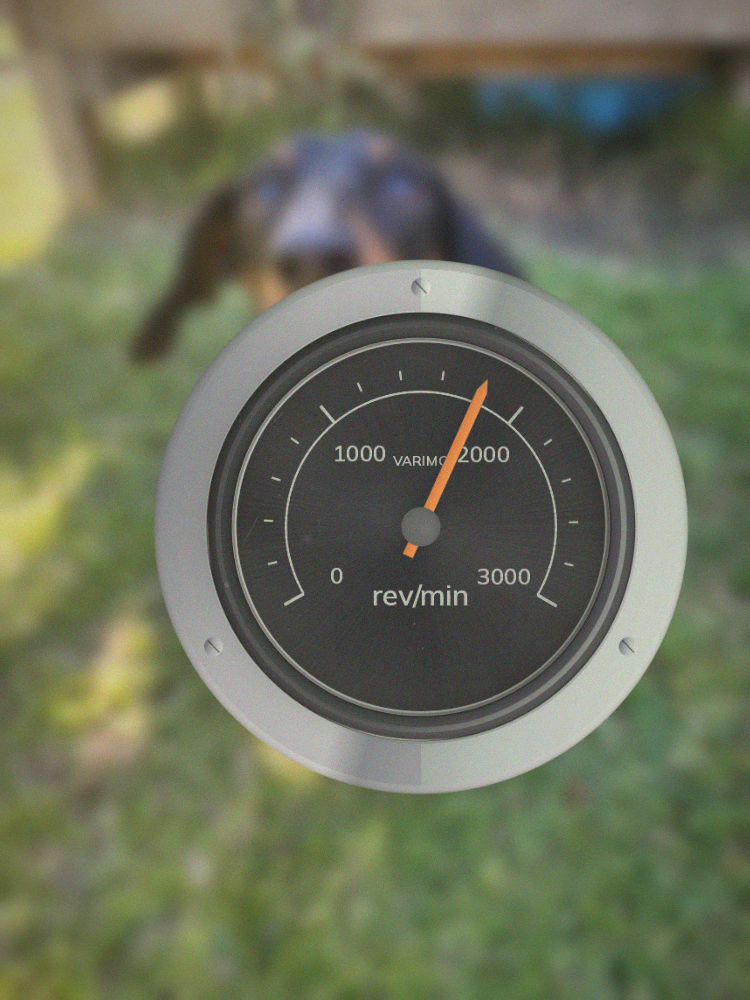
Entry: 1800,rpm
